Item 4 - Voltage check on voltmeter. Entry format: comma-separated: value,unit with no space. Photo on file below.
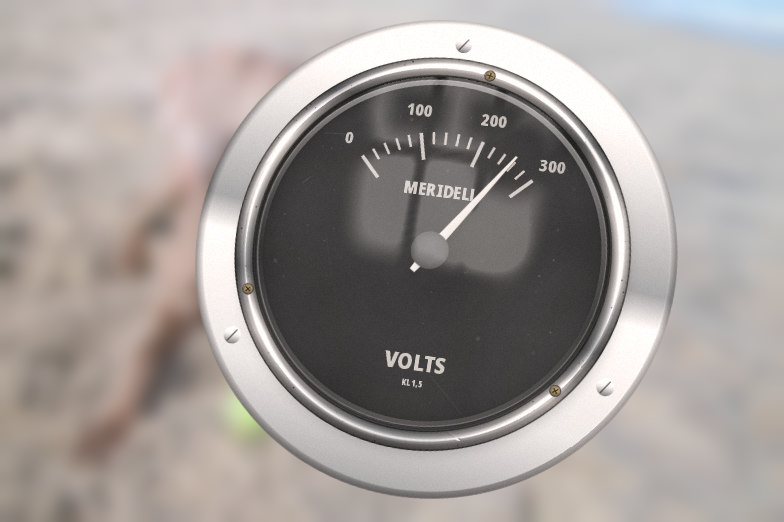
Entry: 260,V
